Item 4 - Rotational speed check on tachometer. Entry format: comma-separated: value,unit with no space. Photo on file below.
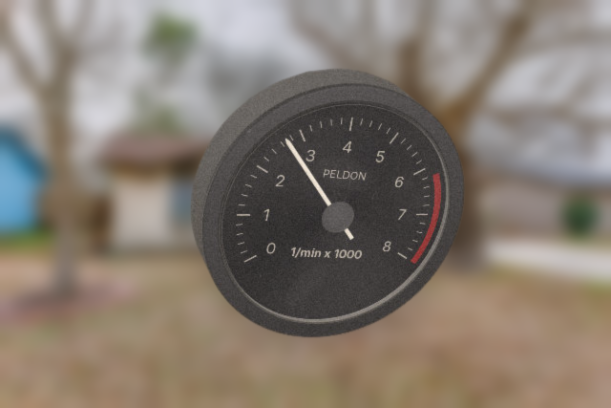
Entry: 2700,rpm
